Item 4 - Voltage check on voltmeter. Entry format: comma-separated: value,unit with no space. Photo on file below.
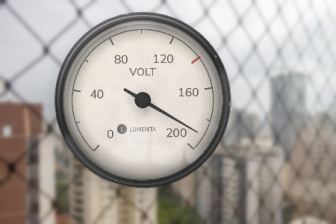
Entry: 190,V
